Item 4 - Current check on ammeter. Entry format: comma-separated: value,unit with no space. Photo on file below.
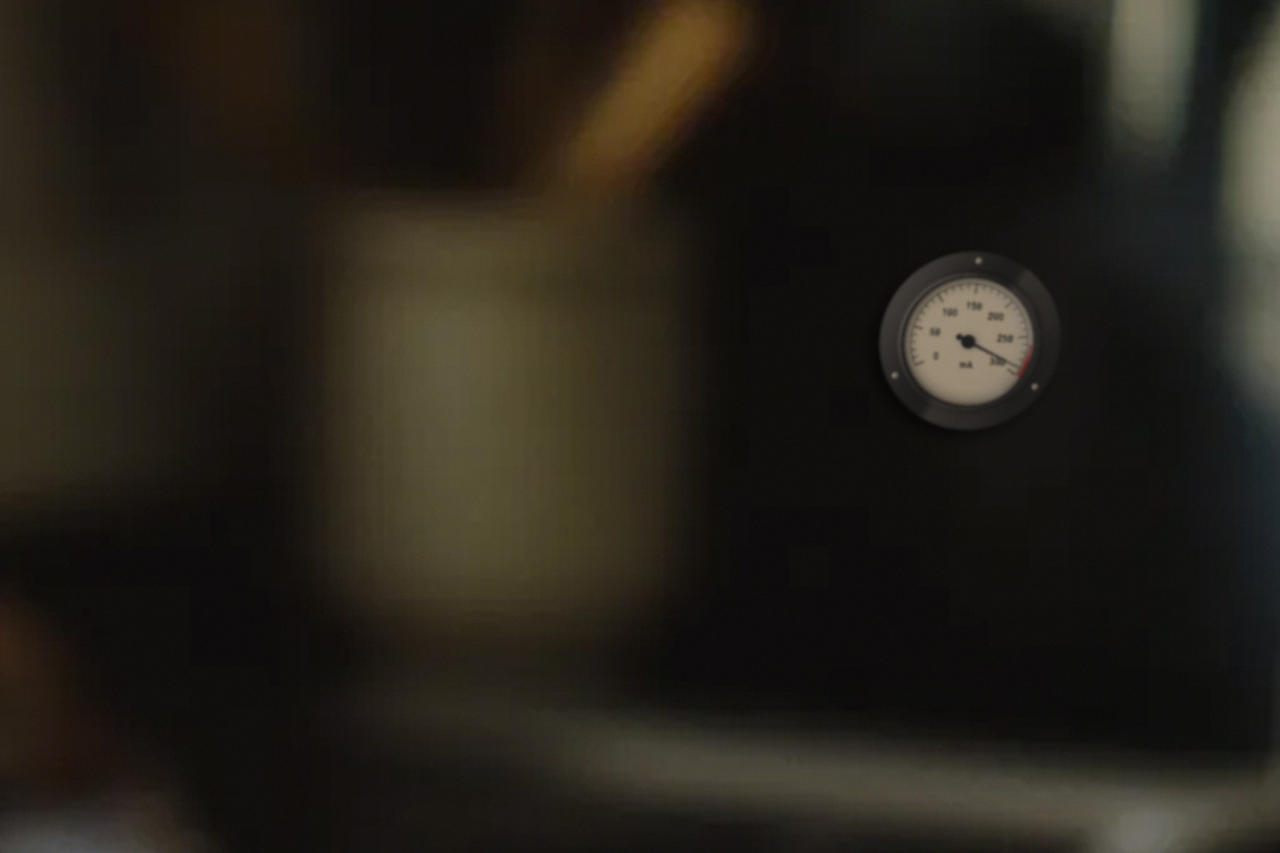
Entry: 290,mA
